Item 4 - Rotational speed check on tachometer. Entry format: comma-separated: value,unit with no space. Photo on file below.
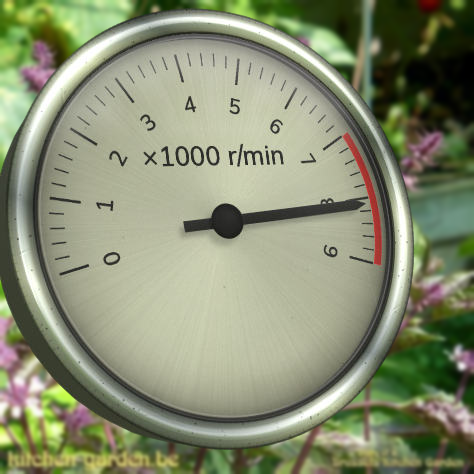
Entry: 8100,rpm
